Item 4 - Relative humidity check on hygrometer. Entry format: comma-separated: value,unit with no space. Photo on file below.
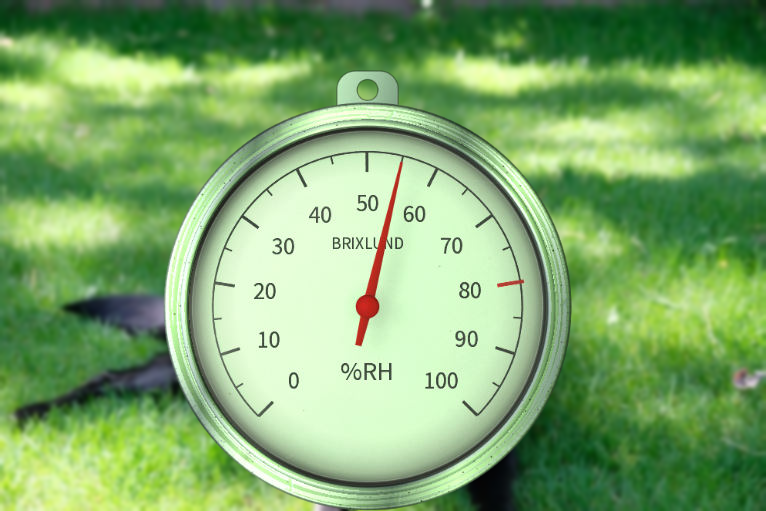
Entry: 55,%
